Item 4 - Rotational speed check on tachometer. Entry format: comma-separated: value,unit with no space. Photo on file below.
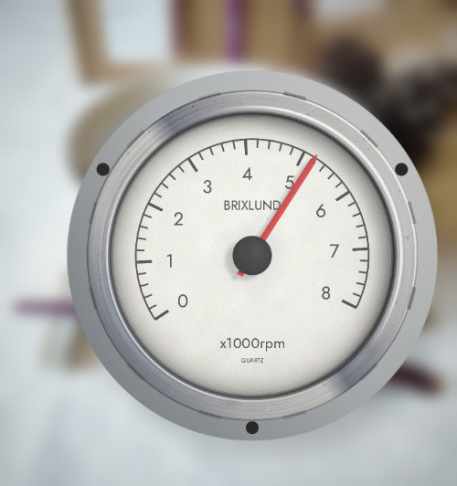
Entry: 5200,rpm
